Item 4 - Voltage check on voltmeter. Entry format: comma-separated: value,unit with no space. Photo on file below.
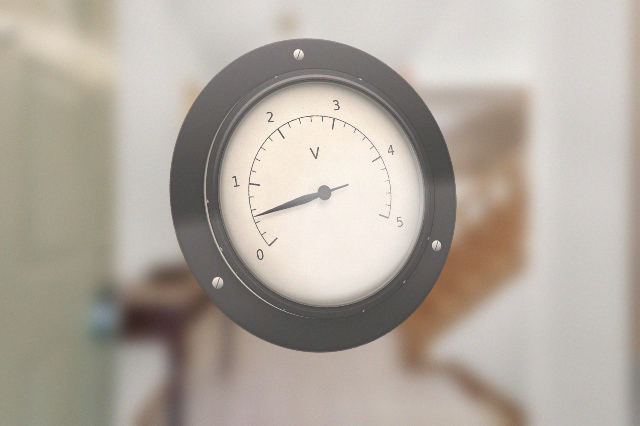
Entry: 0.5,V
